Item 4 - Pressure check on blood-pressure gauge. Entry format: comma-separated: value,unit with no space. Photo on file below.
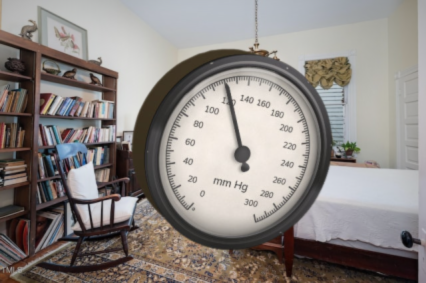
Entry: 120,mmHg
